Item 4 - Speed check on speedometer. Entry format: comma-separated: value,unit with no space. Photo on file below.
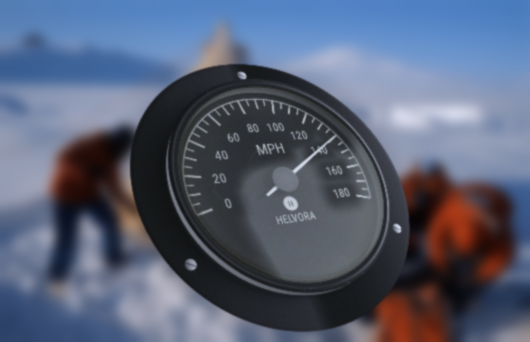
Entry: 140,mph
